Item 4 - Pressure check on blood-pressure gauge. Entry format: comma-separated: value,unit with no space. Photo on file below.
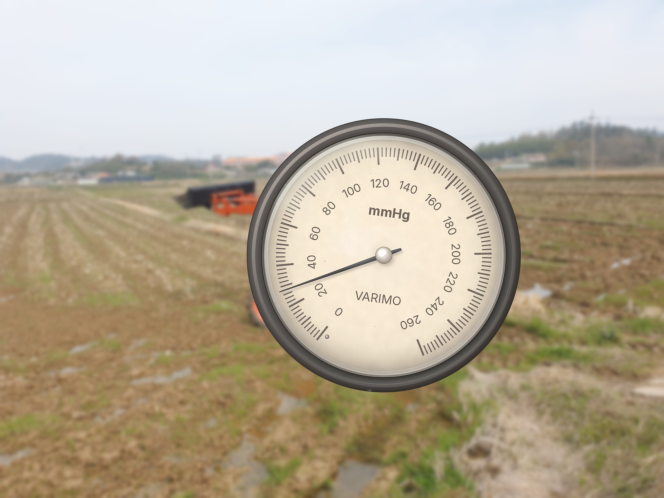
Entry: 28,mmHg
